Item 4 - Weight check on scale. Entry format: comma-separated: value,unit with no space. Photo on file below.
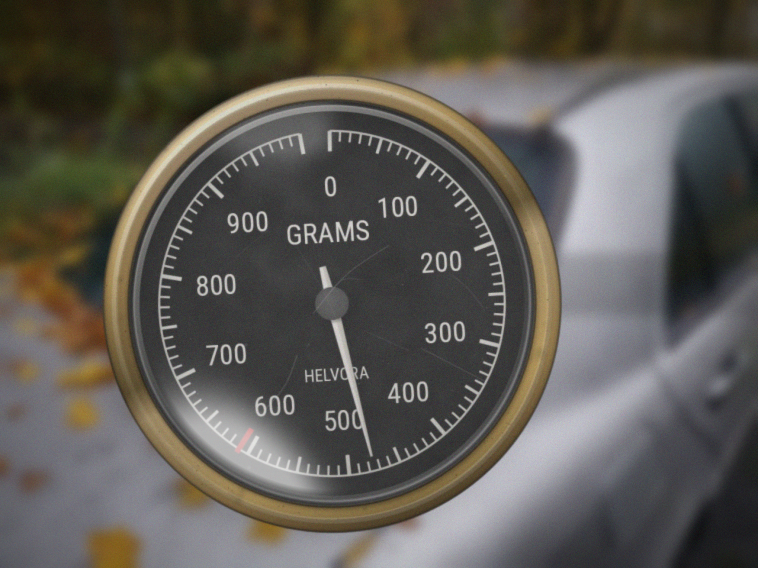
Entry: 475,g
